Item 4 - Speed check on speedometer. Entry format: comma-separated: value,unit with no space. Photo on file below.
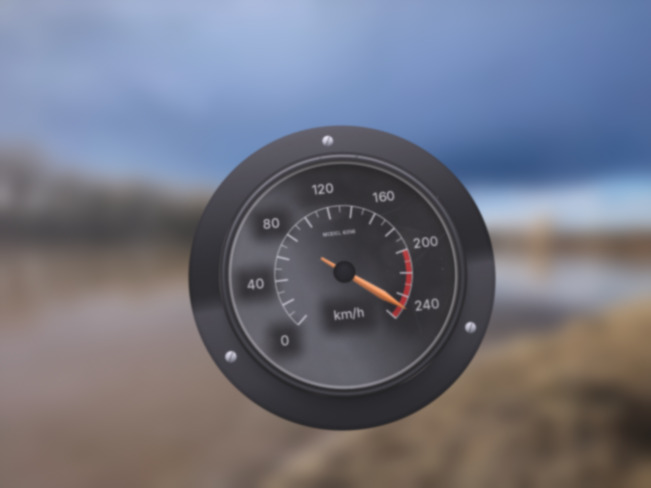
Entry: 250,km/h
